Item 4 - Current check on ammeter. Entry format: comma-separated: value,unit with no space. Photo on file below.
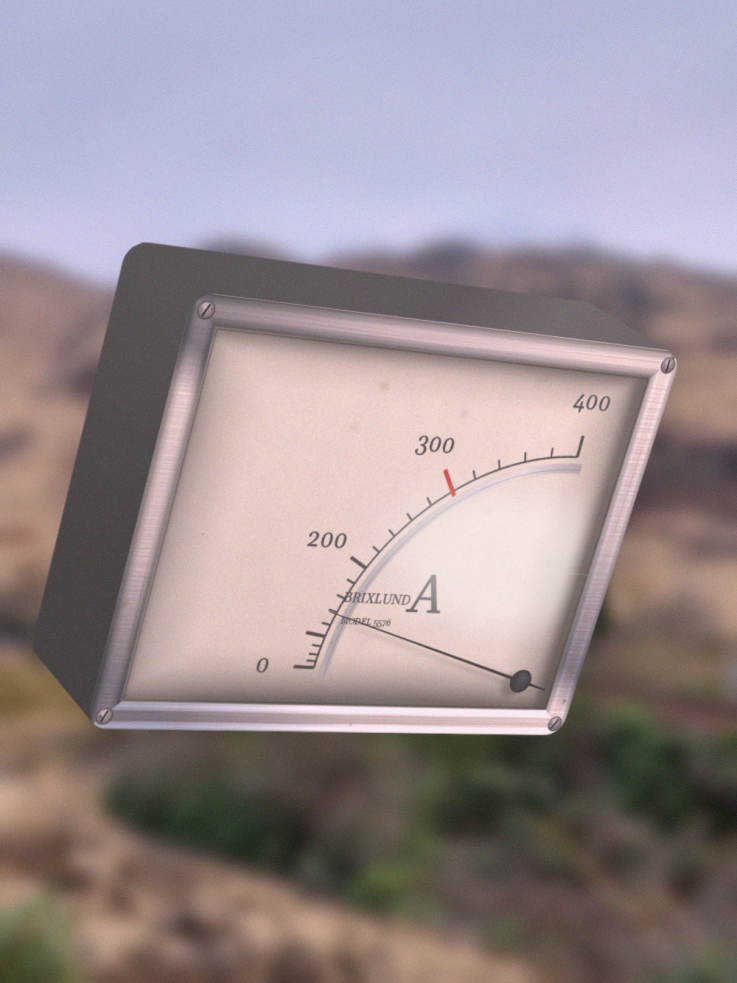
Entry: 140,A
